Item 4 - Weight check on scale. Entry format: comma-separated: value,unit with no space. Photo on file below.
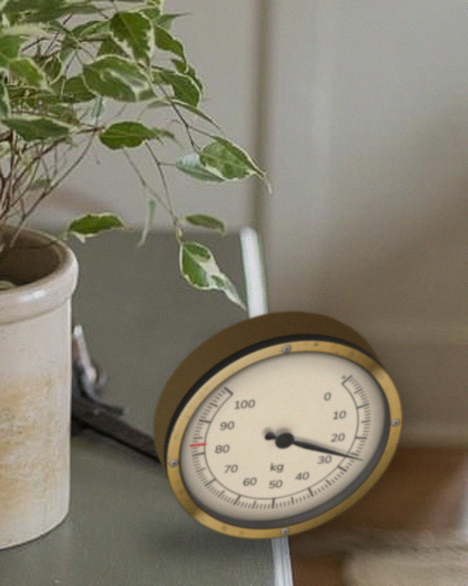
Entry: 25,kg
